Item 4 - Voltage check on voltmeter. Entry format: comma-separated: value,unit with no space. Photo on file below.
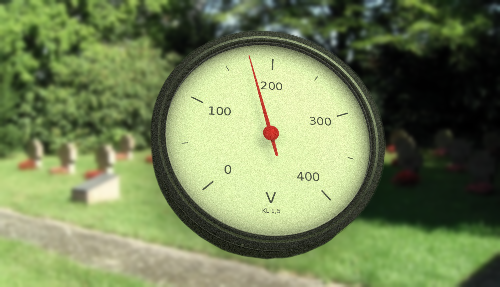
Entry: 175,V
